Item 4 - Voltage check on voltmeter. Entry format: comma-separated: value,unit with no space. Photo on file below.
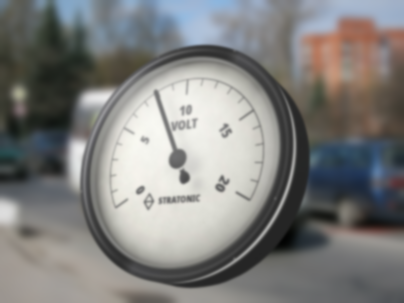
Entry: 8,V
